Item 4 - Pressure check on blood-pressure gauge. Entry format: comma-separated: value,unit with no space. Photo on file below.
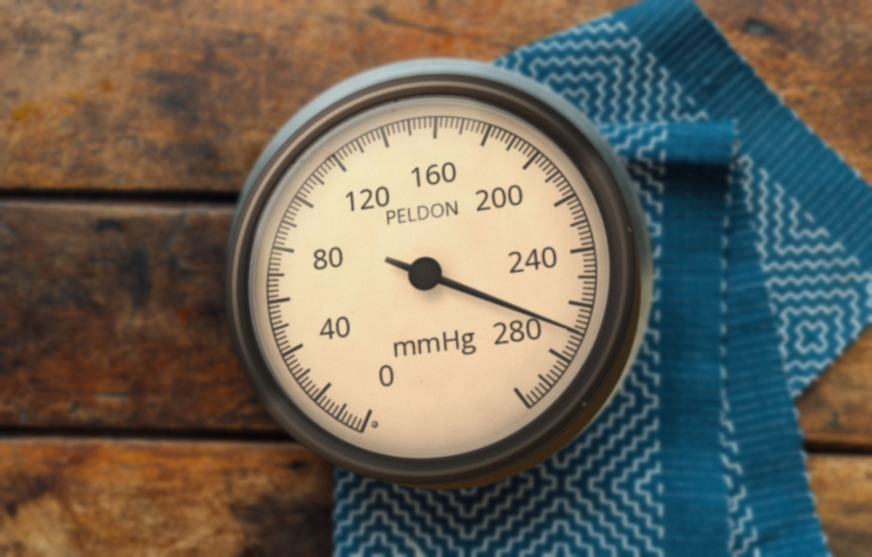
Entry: 270,mmHg
